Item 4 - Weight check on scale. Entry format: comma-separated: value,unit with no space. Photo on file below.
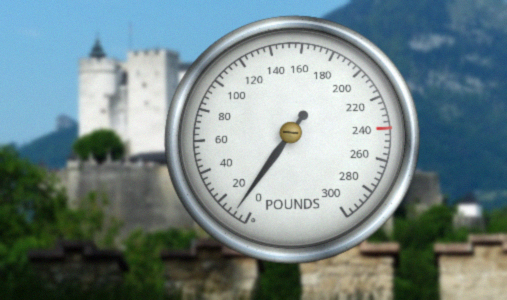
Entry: 8,lb
